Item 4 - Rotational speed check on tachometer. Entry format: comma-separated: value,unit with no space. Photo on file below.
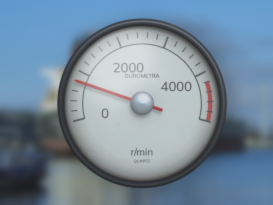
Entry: 800,rpm
